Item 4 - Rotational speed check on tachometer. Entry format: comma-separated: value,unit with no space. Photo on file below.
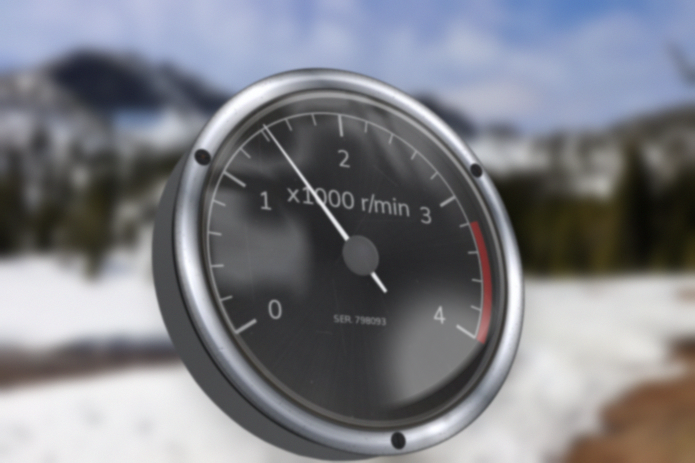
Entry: 1400,rpm
